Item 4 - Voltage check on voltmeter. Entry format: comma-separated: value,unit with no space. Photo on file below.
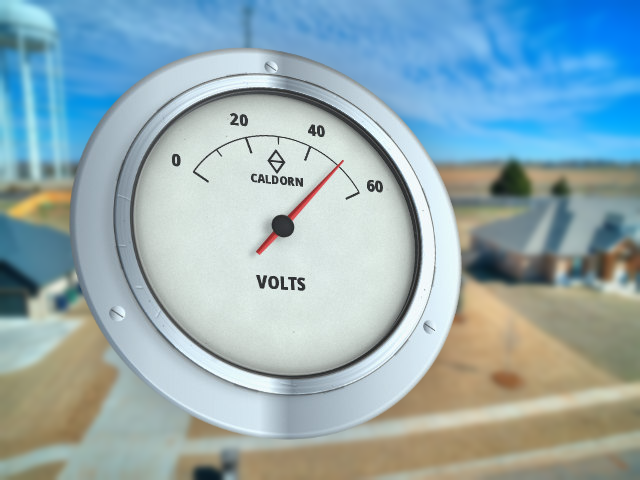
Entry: 50,V
